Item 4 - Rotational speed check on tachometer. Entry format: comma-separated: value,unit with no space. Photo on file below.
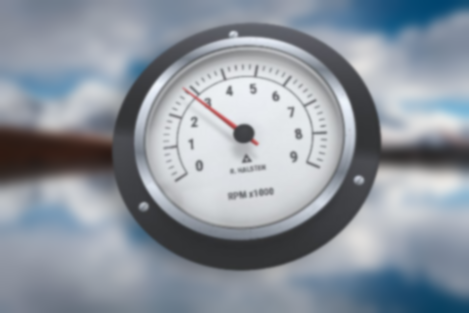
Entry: 2800,rpm
